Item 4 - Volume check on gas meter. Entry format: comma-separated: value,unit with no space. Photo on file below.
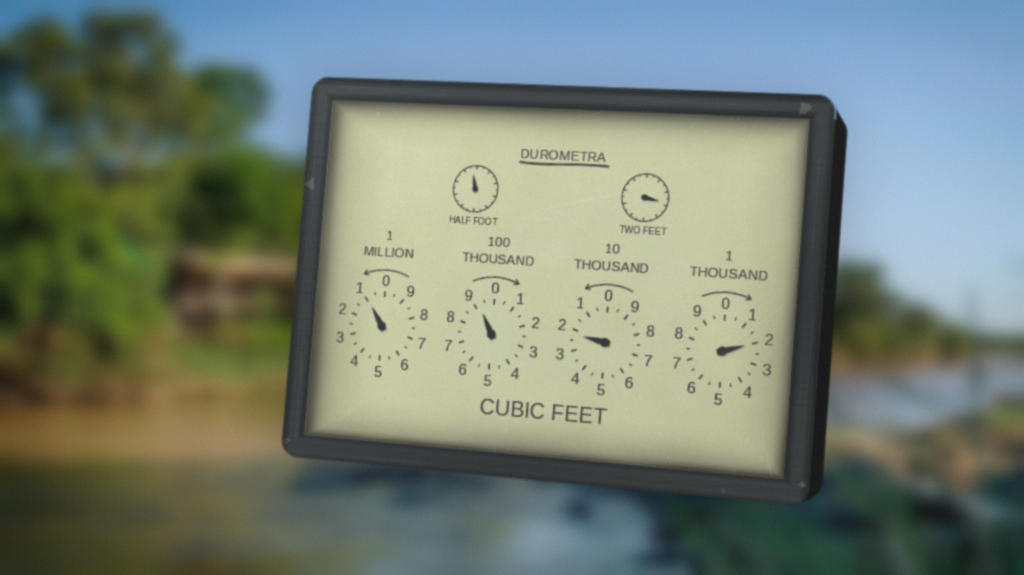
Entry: 92200,ft³
